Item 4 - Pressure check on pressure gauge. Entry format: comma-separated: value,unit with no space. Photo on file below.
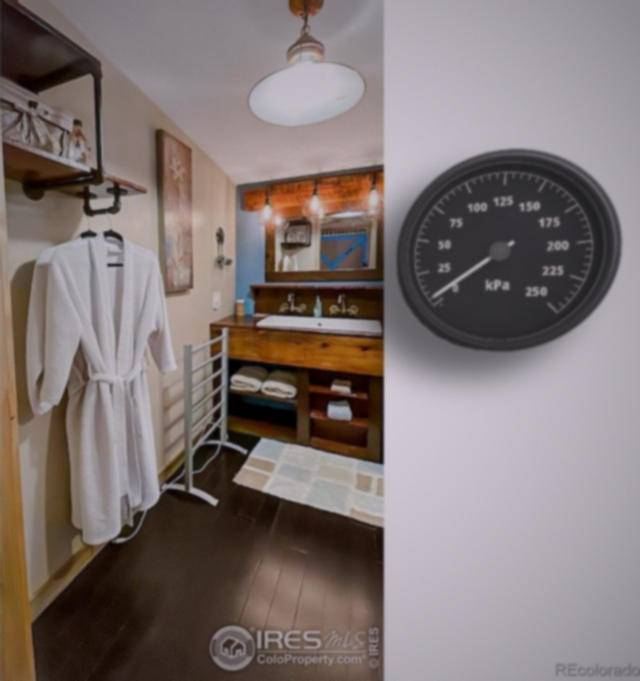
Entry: 5,kPa
